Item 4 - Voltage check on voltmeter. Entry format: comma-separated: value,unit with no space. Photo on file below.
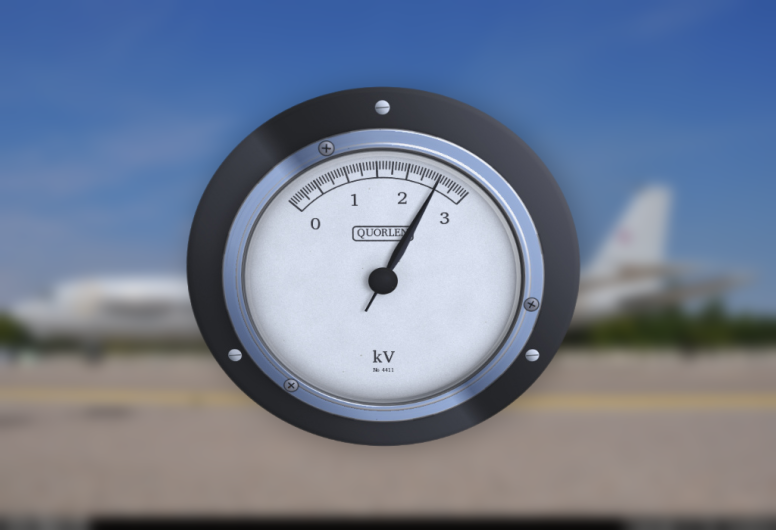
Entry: 2.5,kV
